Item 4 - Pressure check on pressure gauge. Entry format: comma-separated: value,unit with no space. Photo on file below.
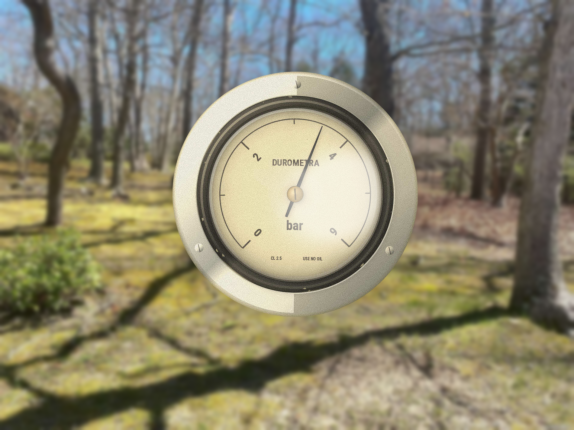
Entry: 3.5,bar
